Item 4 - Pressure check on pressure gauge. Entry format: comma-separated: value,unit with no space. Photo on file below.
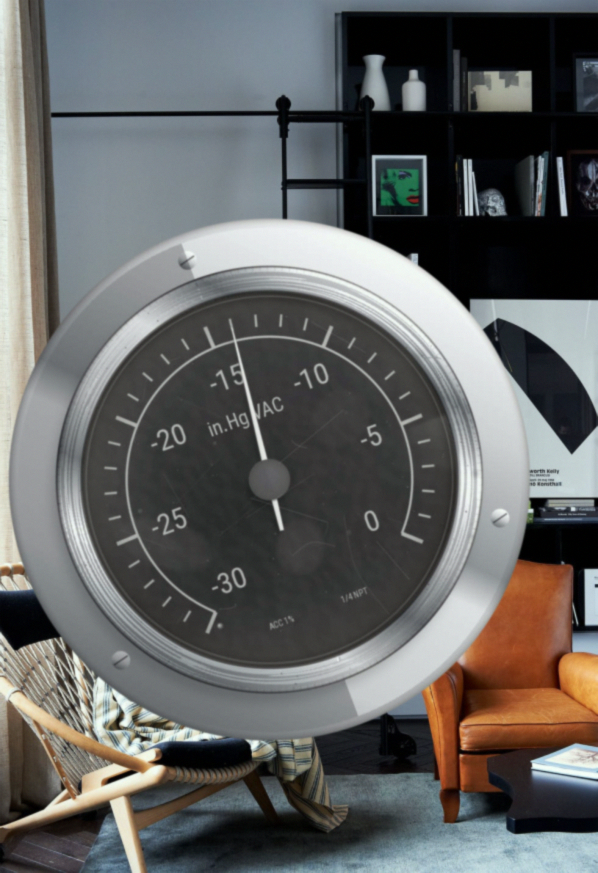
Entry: -14,inHg
